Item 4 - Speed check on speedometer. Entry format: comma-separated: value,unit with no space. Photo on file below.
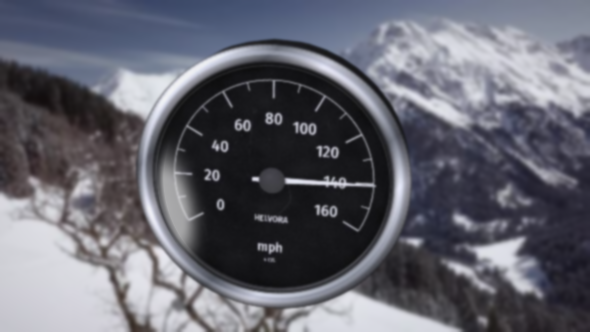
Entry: 140,mph
